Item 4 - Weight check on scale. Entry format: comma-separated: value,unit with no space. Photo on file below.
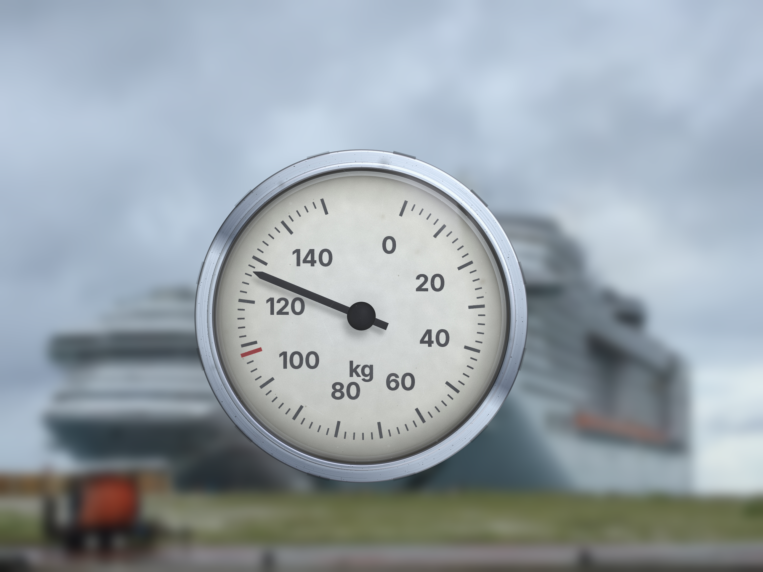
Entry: 127,kg
